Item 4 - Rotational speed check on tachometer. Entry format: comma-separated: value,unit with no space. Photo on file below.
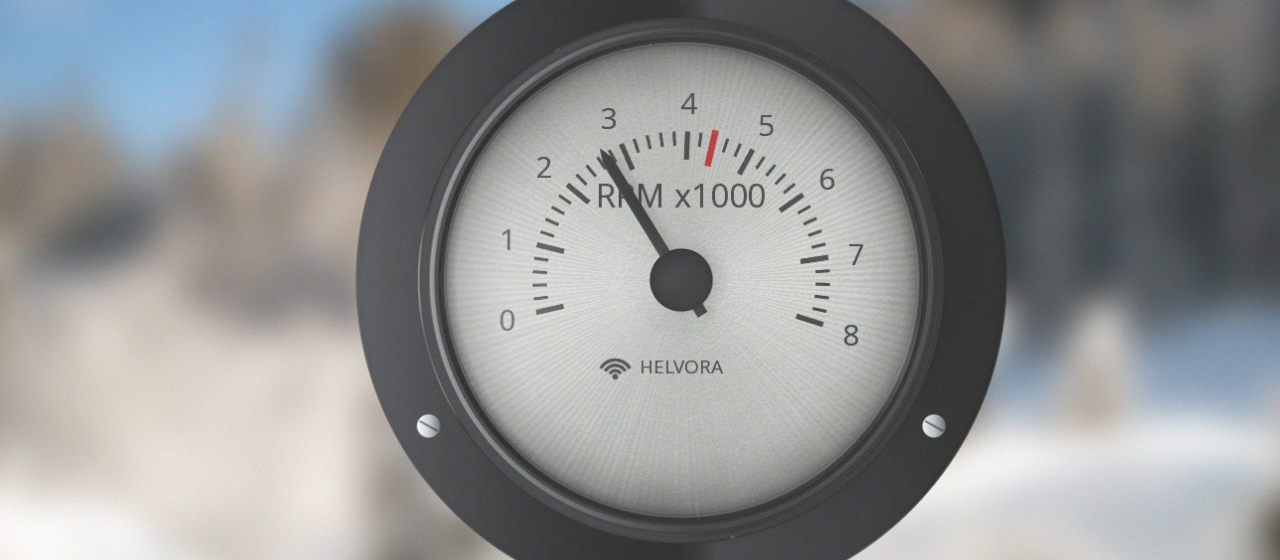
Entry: 2700,rpm
